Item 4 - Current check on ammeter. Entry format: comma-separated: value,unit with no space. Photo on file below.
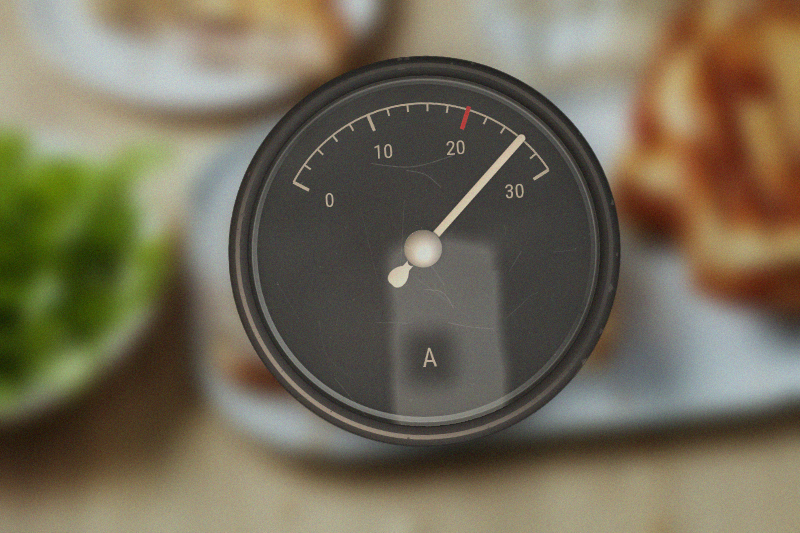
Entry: 26,A
